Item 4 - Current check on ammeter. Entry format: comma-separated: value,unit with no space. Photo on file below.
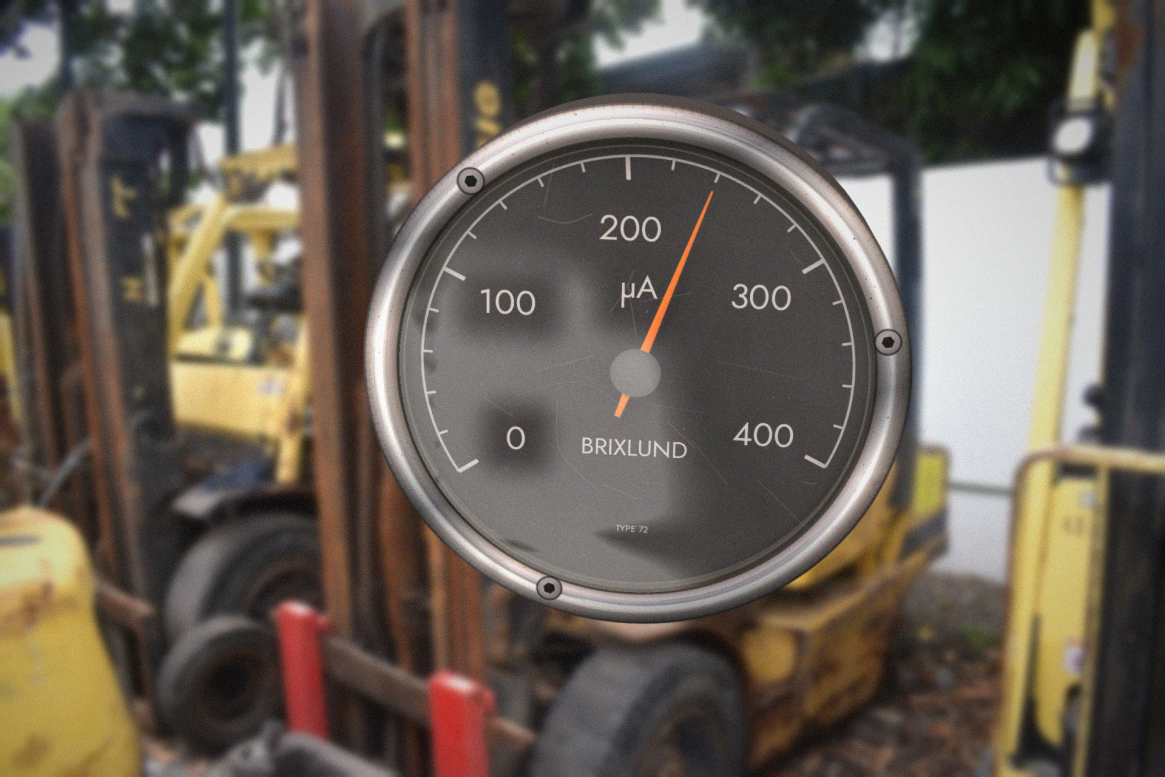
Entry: 240,µA
